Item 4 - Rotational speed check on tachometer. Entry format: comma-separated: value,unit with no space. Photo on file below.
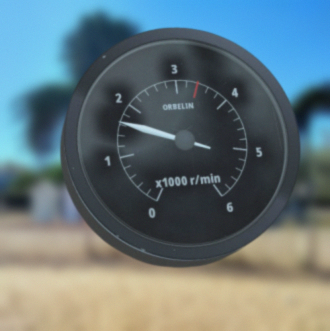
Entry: 1600,rpm
